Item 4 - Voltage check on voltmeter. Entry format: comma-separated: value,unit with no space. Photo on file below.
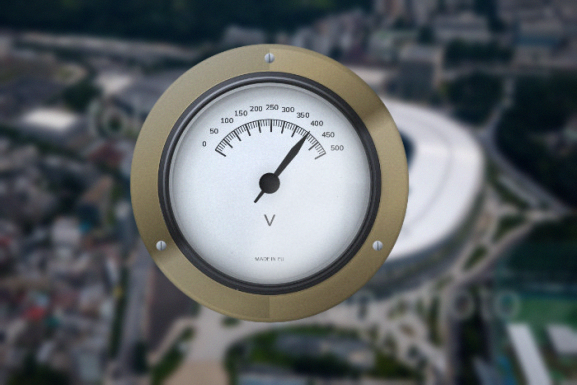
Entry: 400,V
